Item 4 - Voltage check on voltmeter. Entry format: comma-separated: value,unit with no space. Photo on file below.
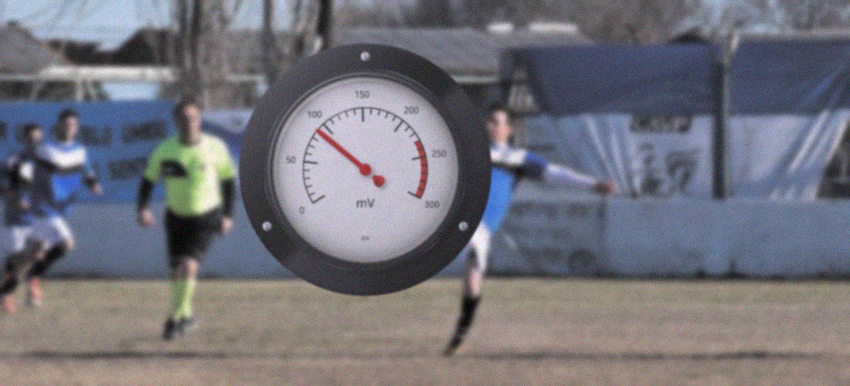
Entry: 90,mV
